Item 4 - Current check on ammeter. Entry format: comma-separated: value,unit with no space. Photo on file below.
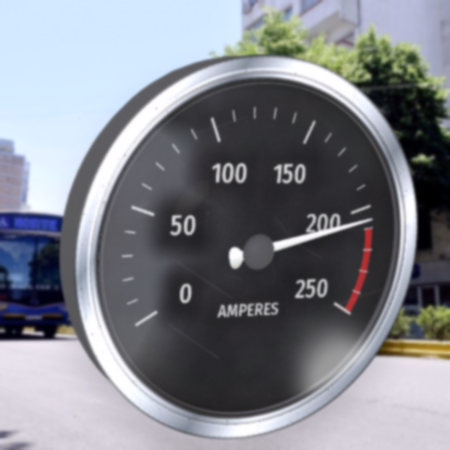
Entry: 205,A
